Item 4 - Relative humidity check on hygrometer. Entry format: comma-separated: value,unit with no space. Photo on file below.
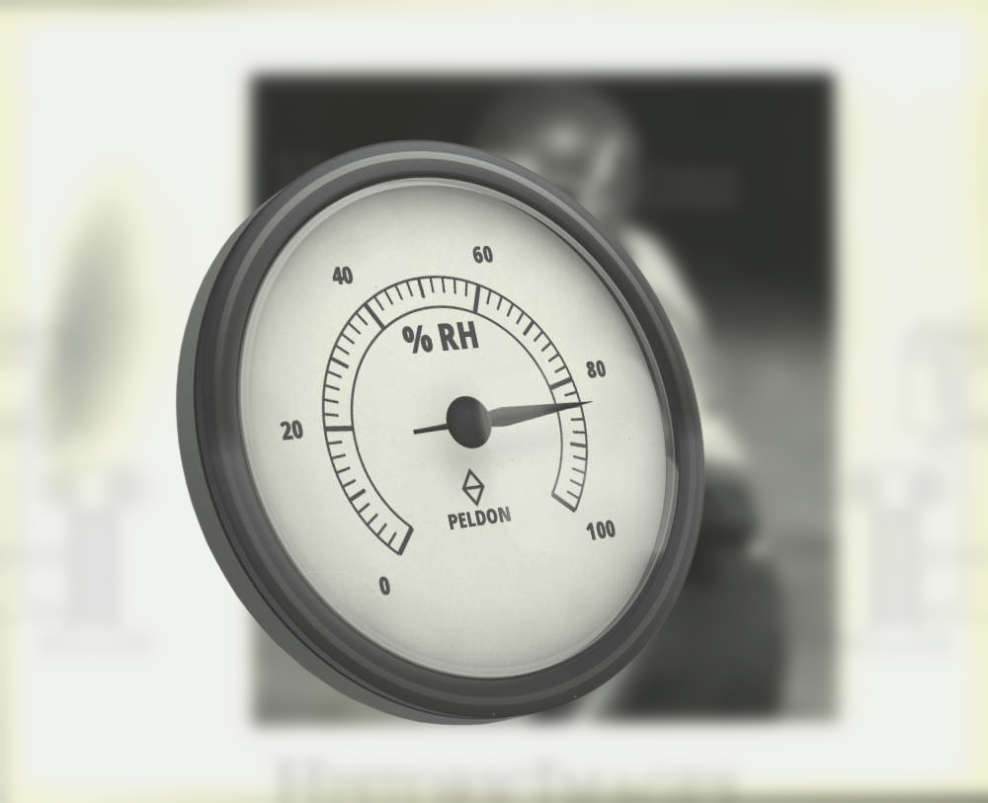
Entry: 84,%
